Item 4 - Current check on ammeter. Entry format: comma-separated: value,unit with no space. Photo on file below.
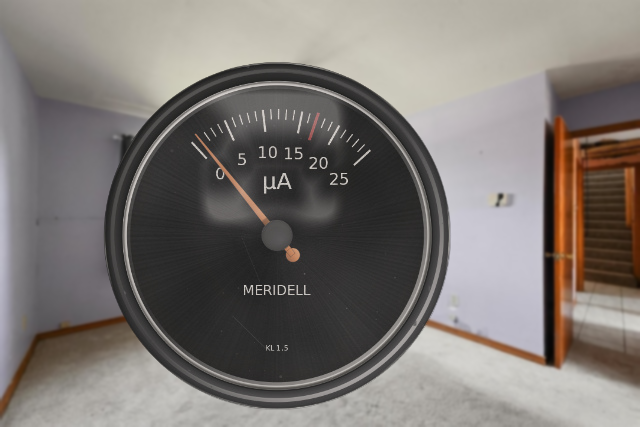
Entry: 1,µA
